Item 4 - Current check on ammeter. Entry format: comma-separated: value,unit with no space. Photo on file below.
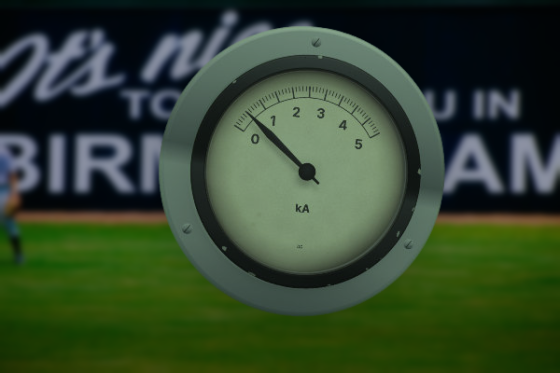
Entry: 0.5,kA
